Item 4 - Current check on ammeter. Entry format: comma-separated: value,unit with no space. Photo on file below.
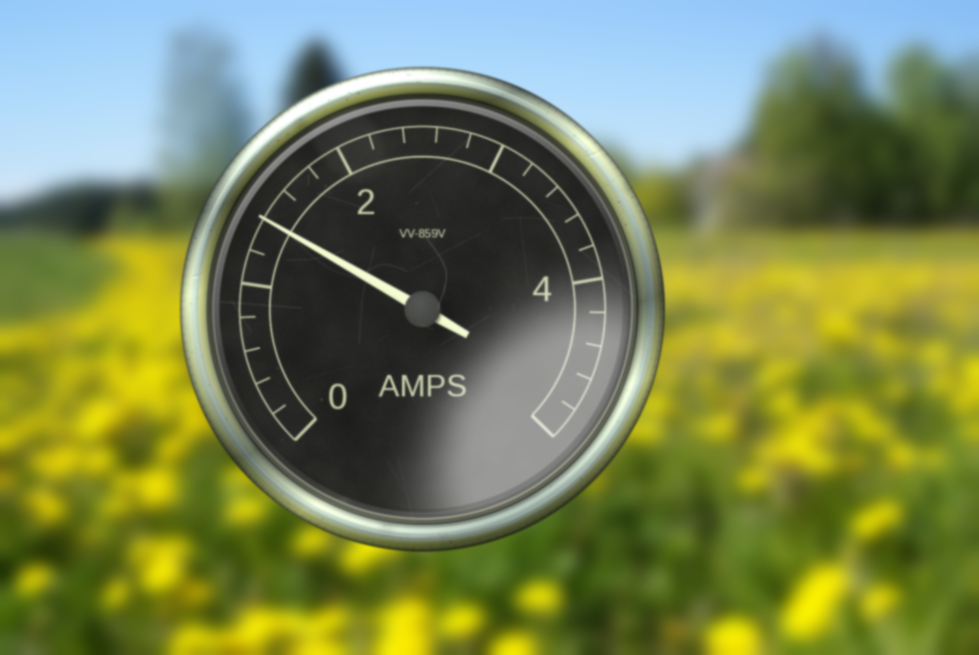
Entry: 1.4,A
